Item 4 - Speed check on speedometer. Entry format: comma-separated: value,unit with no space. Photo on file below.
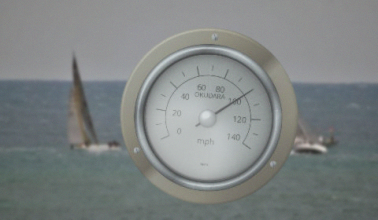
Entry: 100,mph
